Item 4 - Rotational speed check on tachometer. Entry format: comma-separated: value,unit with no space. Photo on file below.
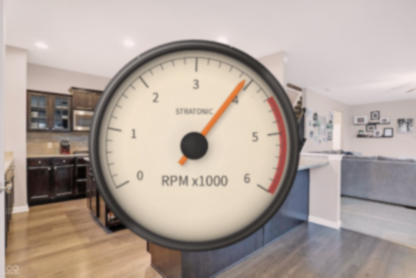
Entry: 3900,rpm
